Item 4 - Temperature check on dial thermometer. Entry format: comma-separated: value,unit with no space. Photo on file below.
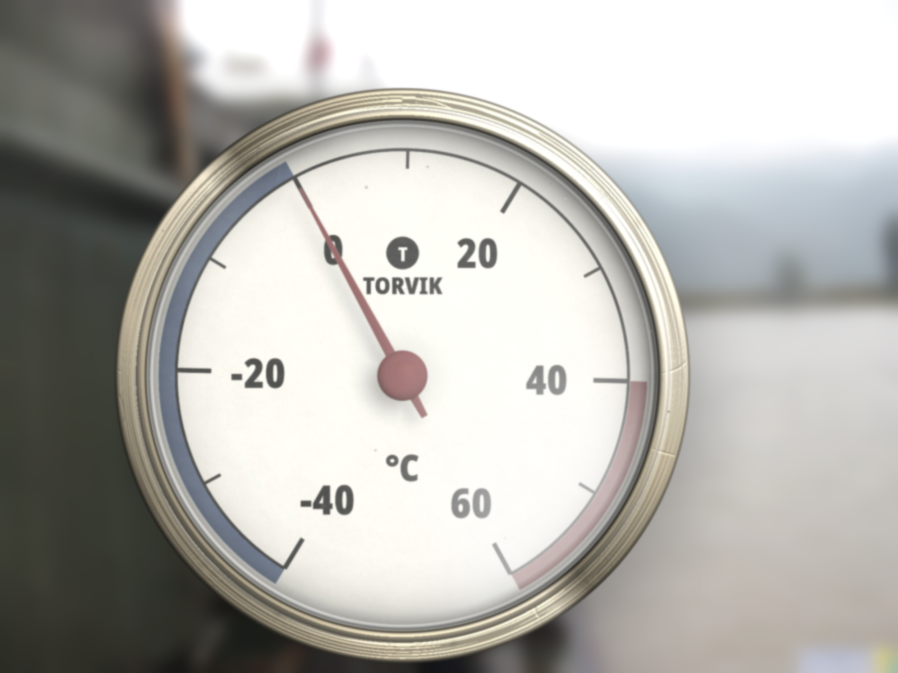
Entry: 0,°C
